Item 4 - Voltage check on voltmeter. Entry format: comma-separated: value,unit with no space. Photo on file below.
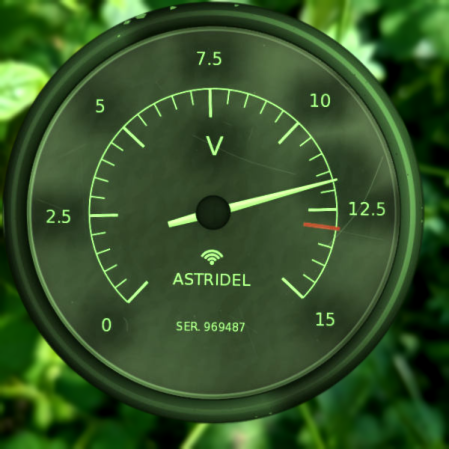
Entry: 11.75,V
